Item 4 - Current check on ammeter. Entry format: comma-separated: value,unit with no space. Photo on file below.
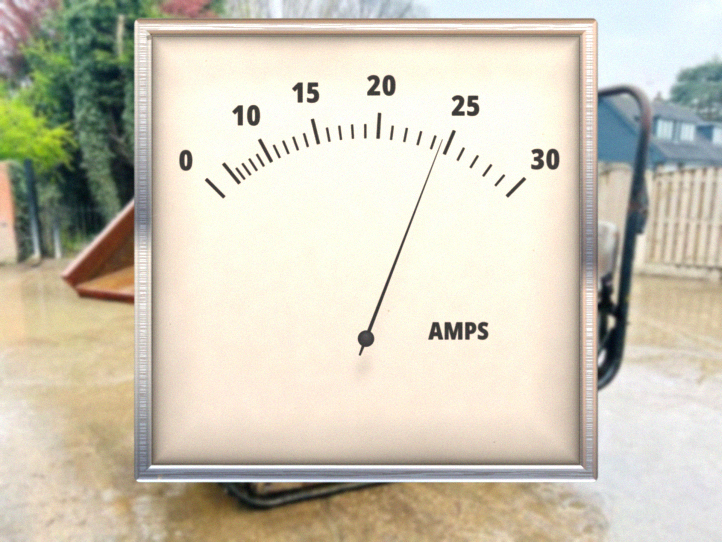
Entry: 24.5,A
